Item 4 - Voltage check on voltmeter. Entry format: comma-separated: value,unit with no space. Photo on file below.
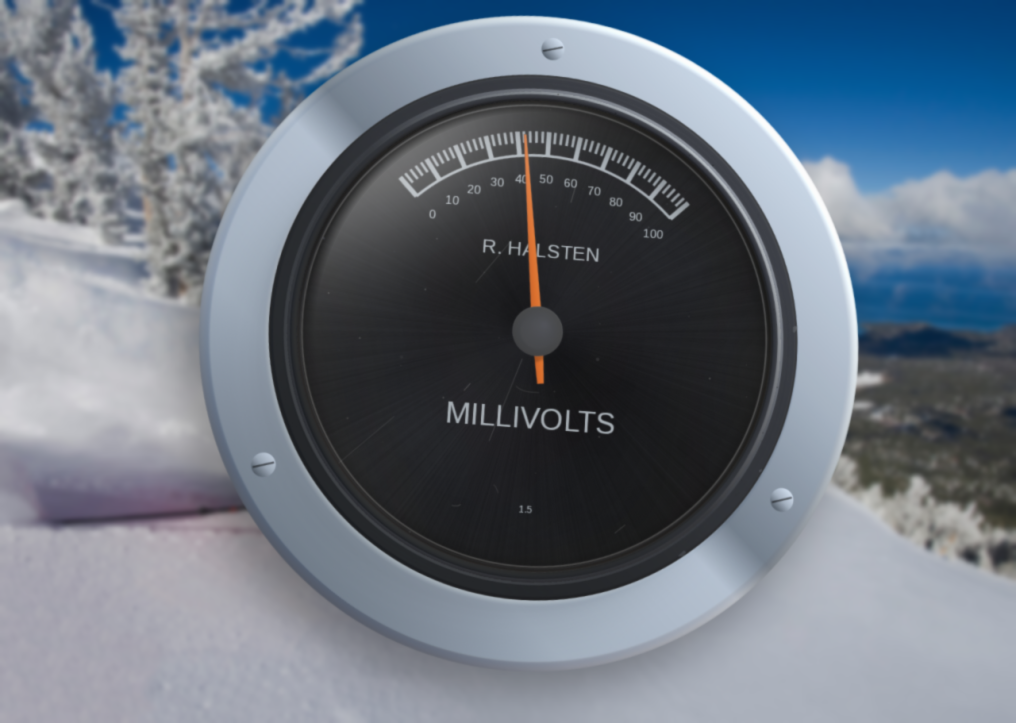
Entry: 42,mV
